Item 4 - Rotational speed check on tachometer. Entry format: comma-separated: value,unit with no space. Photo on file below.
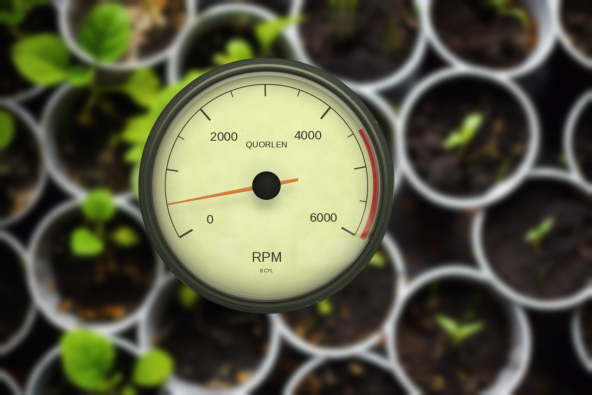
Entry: 500,rpm
